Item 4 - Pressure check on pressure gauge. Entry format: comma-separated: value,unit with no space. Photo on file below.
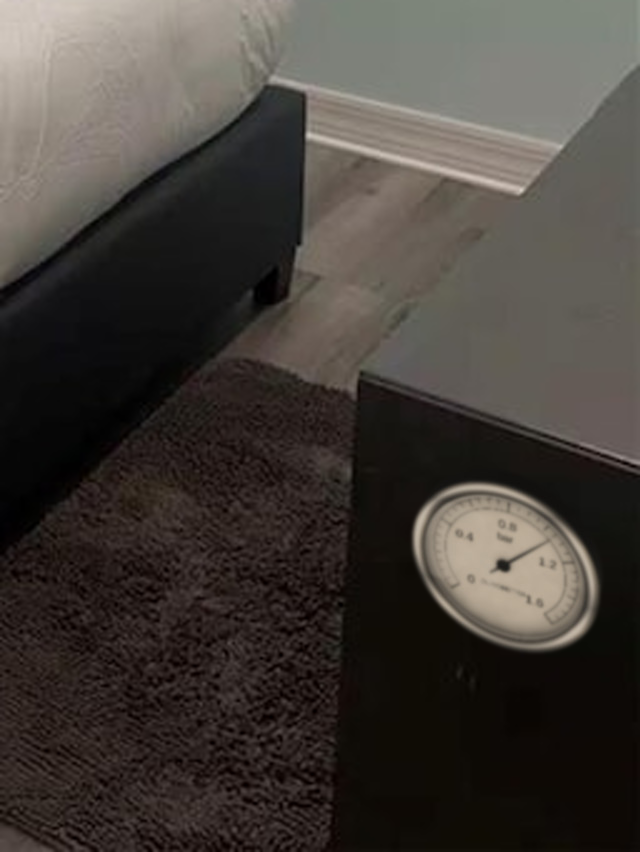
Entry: 1.05,bar
